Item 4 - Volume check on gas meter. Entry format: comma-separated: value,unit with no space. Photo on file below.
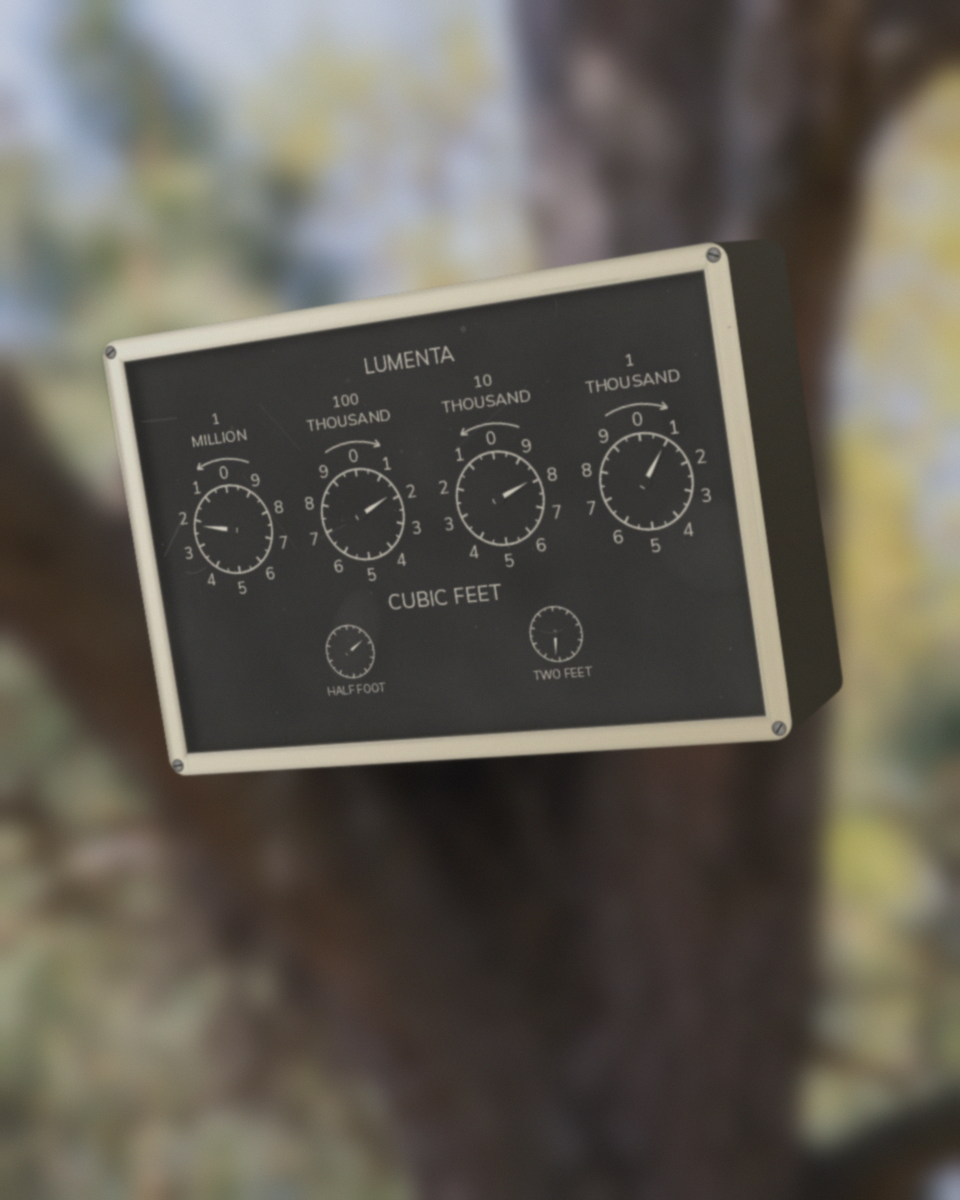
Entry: 218100,ft³
